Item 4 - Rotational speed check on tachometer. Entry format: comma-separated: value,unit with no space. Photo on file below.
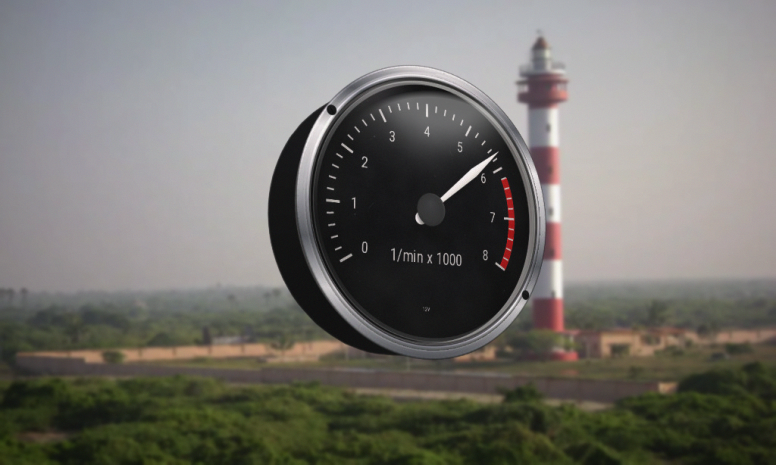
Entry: 5700,rpm
